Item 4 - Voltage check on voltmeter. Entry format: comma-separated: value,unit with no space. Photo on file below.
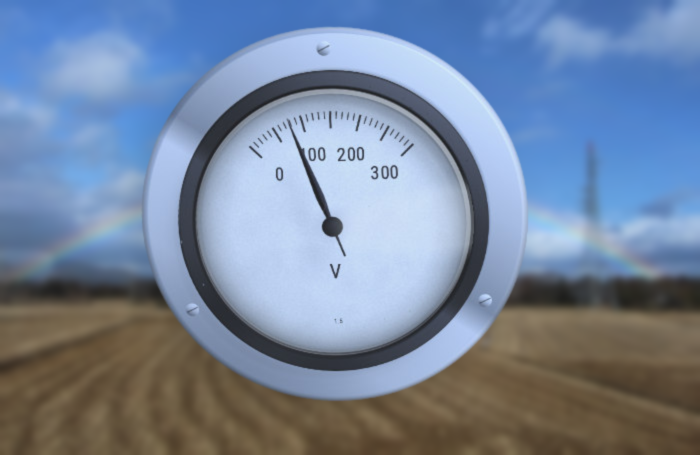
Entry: 80,V
